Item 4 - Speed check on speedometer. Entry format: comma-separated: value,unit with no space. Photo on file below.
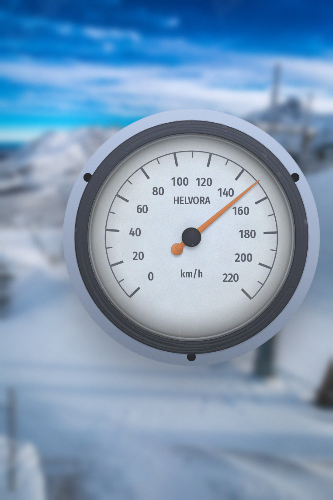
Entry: 150,km/h
